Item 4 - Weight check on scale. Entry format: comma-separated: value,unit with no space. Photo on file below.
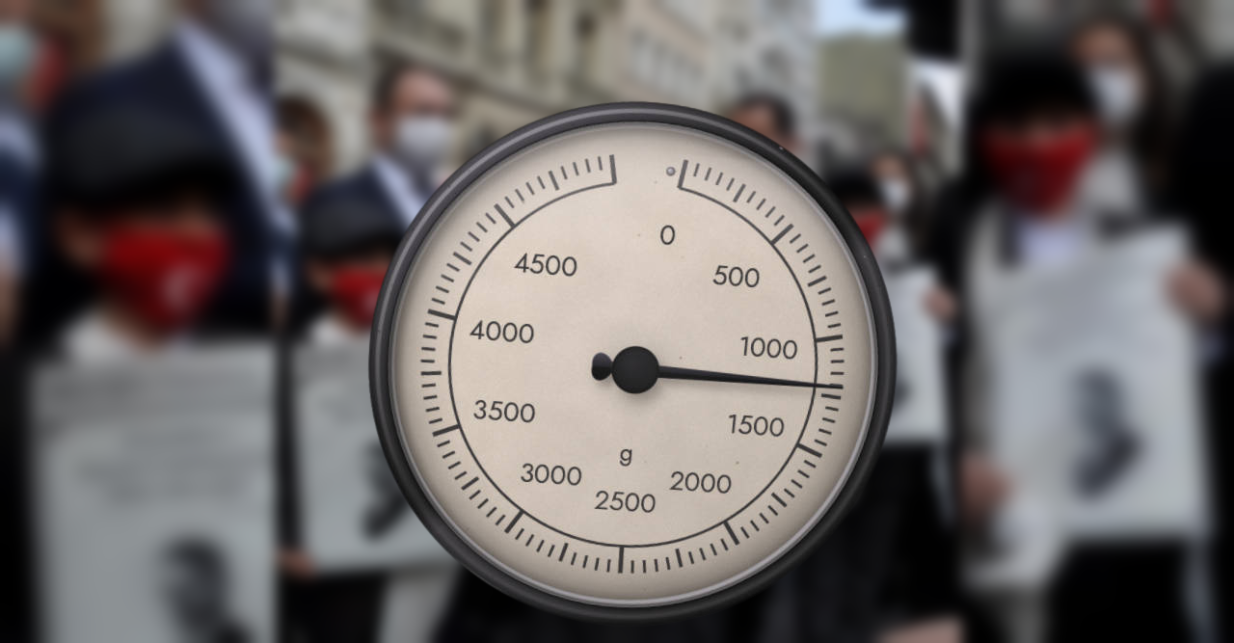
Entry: 1200,g
